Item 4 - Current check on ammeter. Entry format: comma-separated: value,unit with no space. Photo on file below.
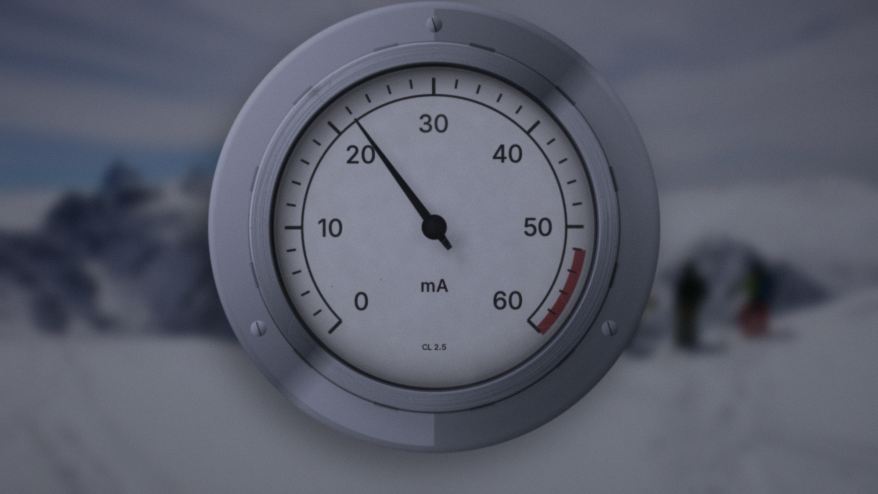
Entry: 22,mA
